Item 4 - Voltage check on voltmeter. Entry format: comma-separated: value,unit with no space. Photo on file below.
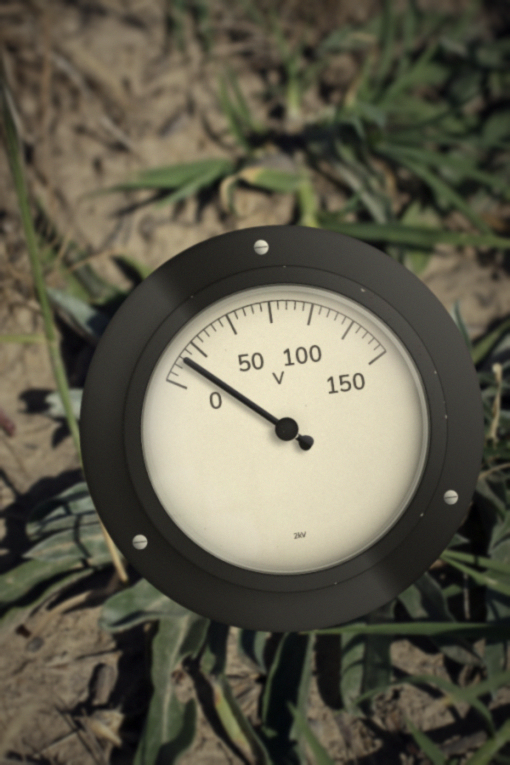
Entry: 15,V
